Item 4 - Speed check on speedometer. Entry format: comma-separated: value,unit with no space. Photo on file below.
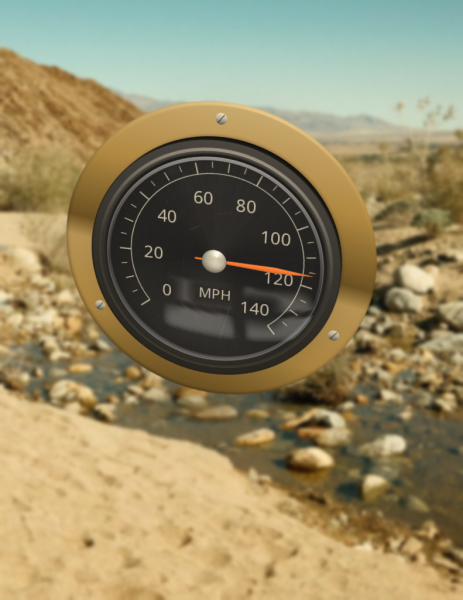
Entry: 115,mph
